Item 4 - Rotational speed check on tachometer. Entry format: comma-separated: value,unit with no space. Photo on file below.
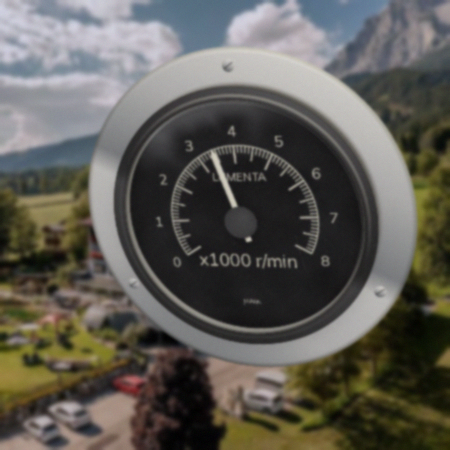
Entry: 3500,rpm
